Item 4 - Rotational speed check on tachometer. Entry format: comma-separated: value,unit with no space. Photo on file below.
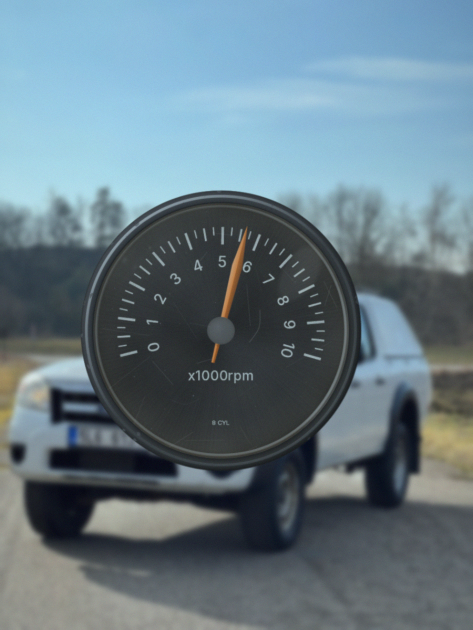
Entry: 5625,rpm
